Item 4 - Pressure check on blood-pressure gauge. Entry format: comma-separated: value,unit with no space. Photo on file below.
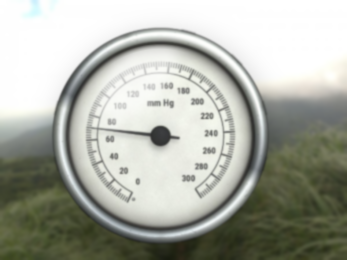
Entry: 70,mmHg
